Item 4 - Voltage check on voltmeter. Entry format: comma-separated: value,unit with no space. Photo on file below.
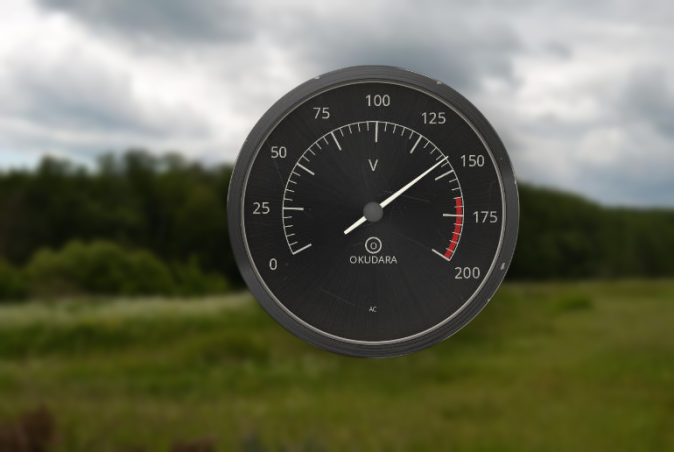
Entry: 142.5,V
